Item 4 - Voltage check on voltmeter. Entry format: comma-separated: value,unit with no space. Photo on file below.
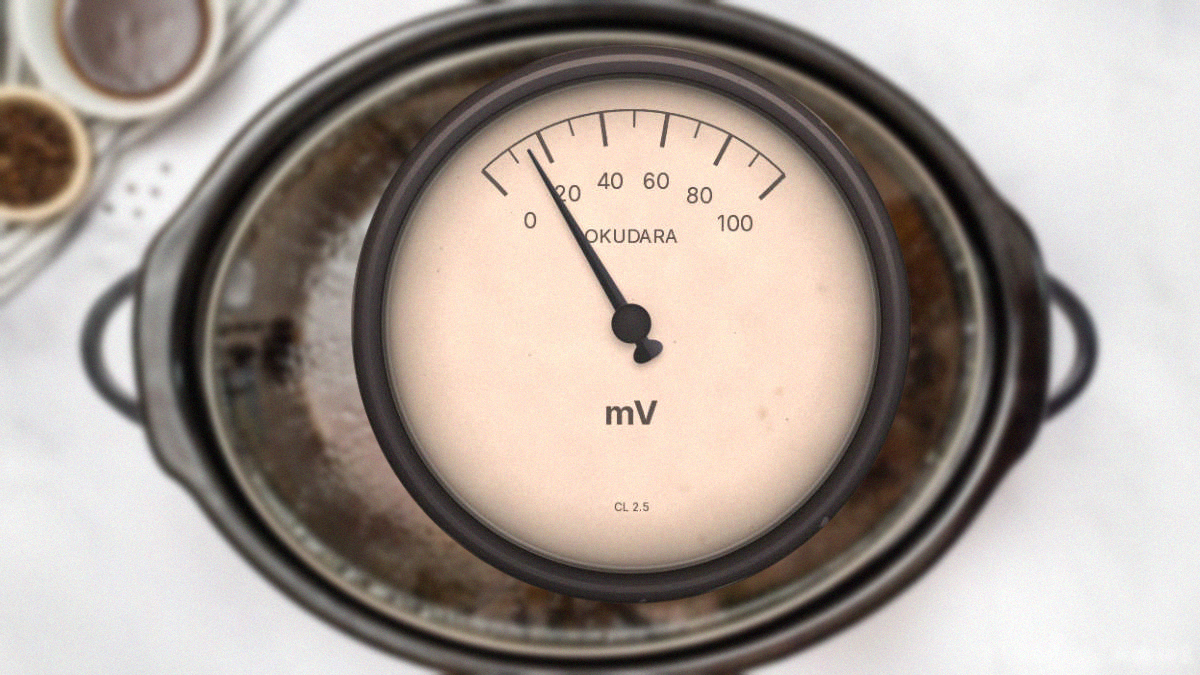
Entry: 15,mV
